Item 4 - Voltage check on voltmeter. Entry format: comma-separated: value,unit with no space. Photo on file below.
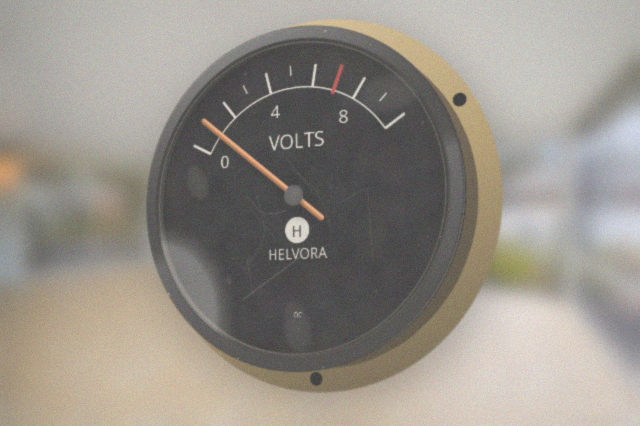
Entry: 1,V
